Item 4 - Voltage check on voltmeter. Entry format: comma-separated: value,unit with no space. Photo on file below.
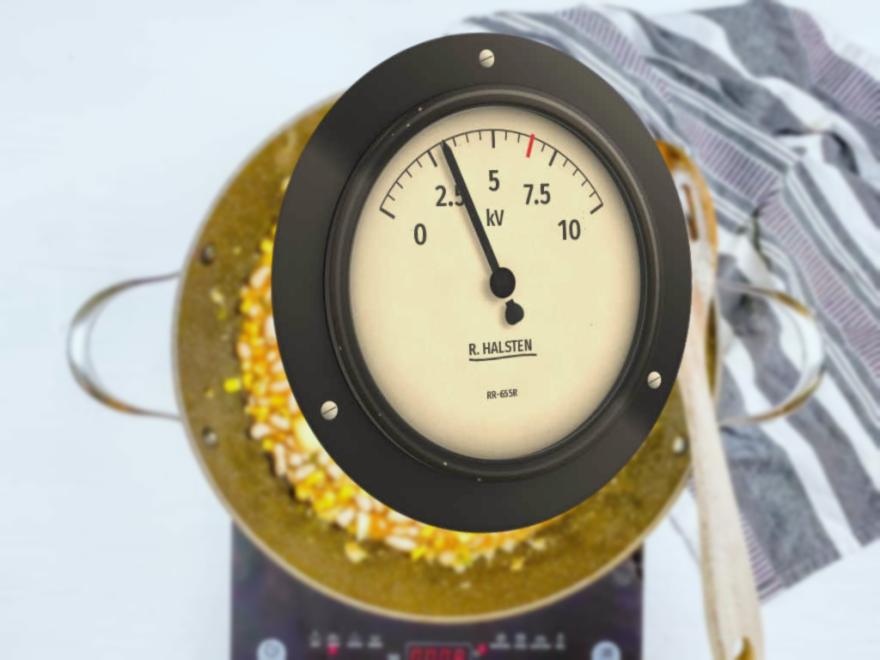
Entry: 3,kV
